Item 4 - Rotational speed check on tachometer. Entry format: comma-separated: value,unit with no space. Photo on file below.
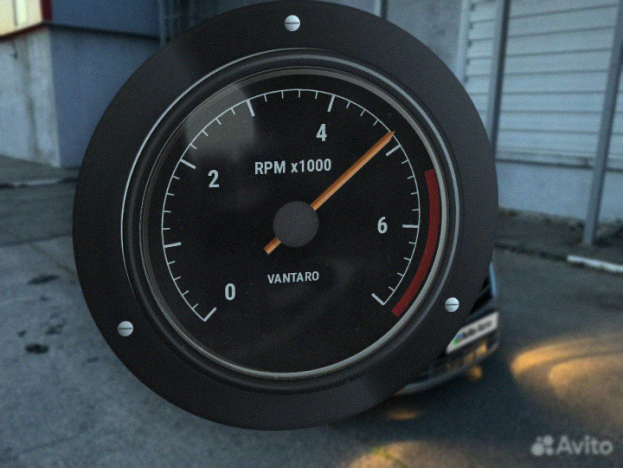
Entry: 4800,rpm
